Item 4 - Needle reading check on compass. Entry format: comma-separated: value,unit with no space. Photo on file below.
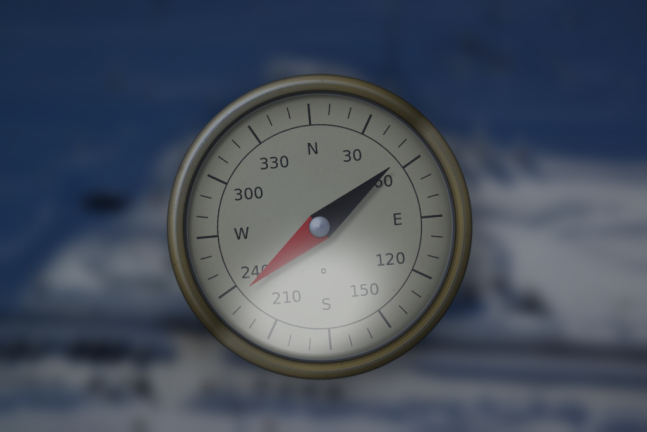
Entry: 235,°
